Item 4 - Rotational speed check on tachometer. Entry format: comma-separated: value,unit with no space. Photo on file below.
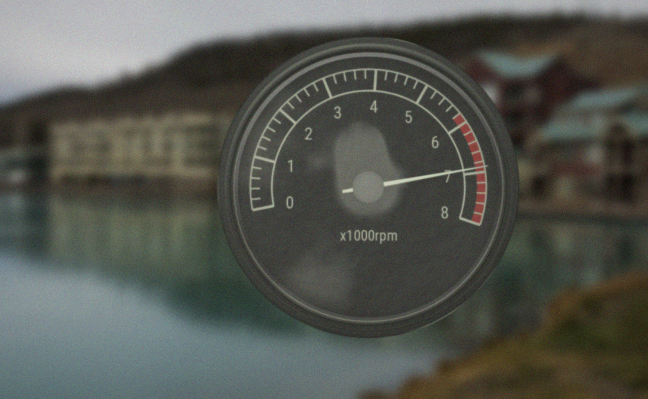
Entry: 6900,rpm
